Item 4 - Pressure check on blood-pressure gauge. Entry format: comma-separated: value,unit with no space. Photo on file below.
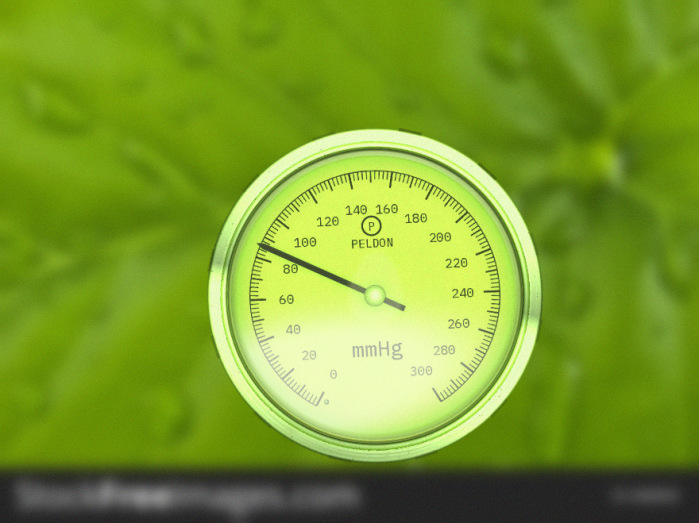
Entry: 86,mmHg
